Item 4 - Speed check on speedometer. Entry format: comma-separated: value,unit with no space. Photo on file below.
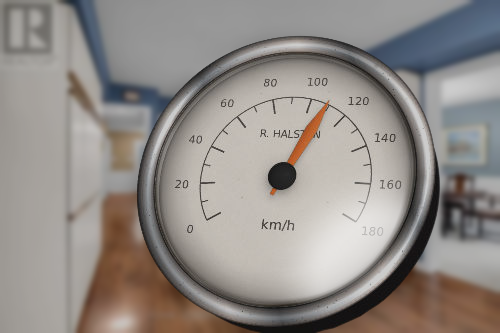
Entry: 110,km/h
